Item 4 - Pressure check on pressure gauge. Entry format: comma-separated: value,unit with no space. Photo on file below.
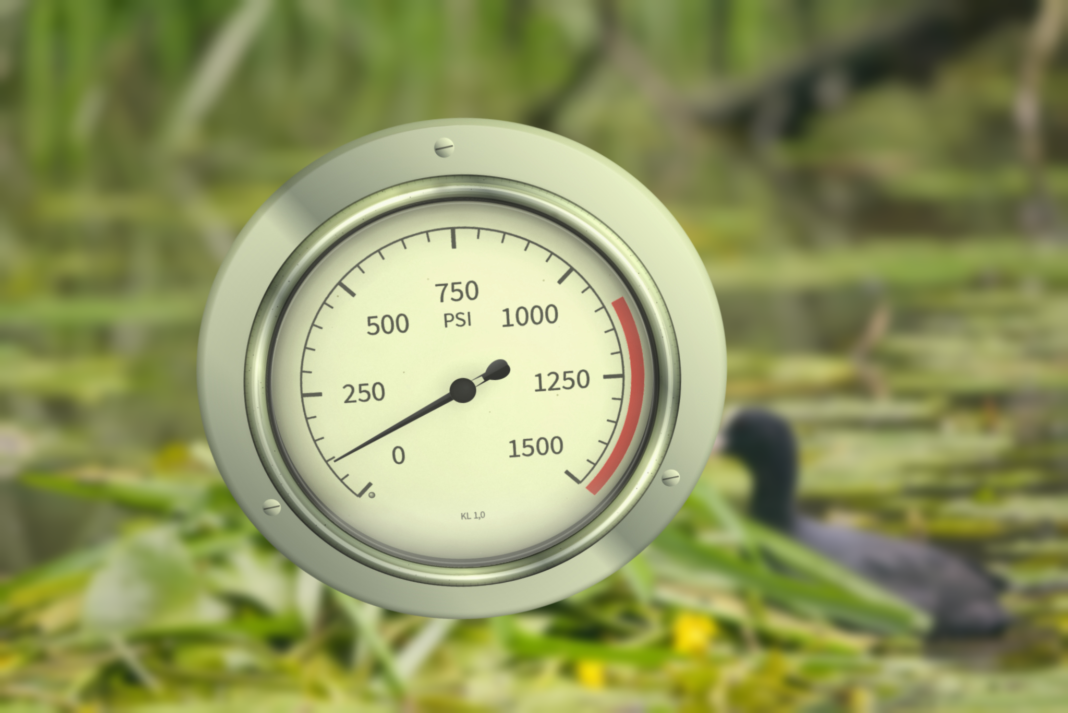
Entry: 100,psi
